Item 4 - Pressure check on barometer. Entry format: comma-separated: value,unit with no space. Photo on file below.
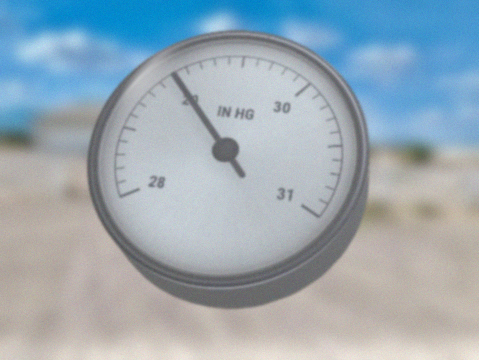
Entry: 29,inHg
